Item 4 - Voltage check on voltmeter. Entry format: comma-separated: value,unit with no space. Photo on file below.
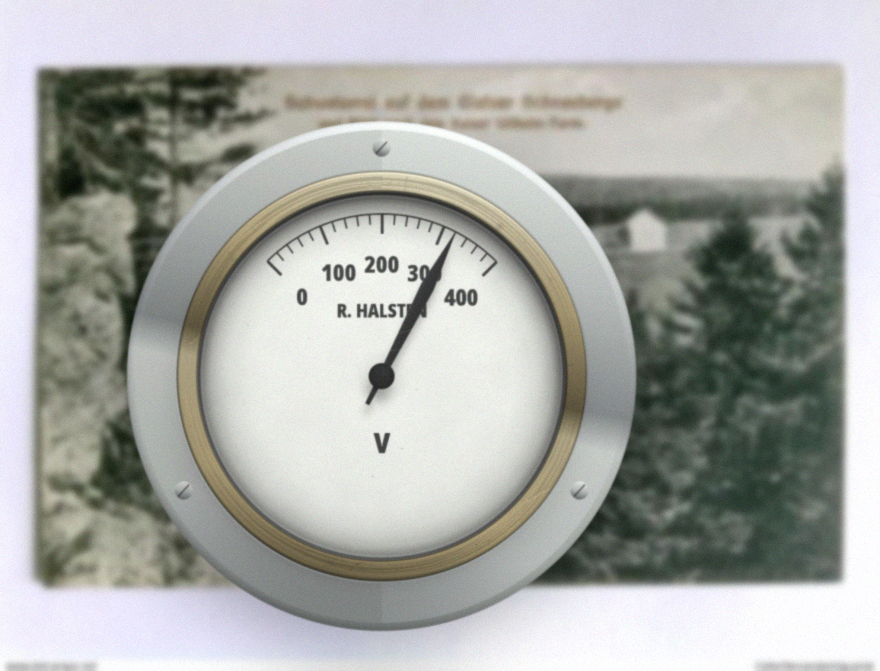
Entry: 320,V
